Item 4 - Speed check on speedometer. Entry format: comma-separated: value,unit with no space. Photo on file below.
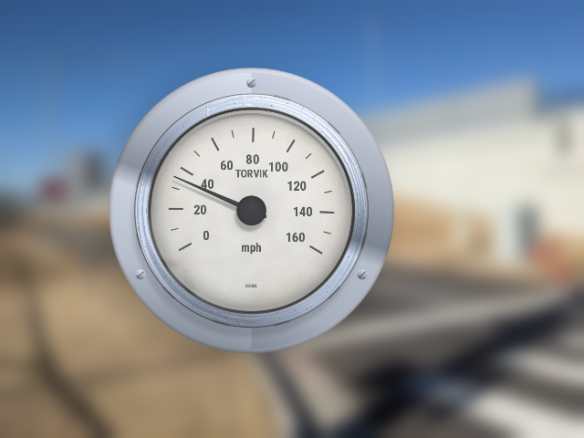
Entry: 35,mph
